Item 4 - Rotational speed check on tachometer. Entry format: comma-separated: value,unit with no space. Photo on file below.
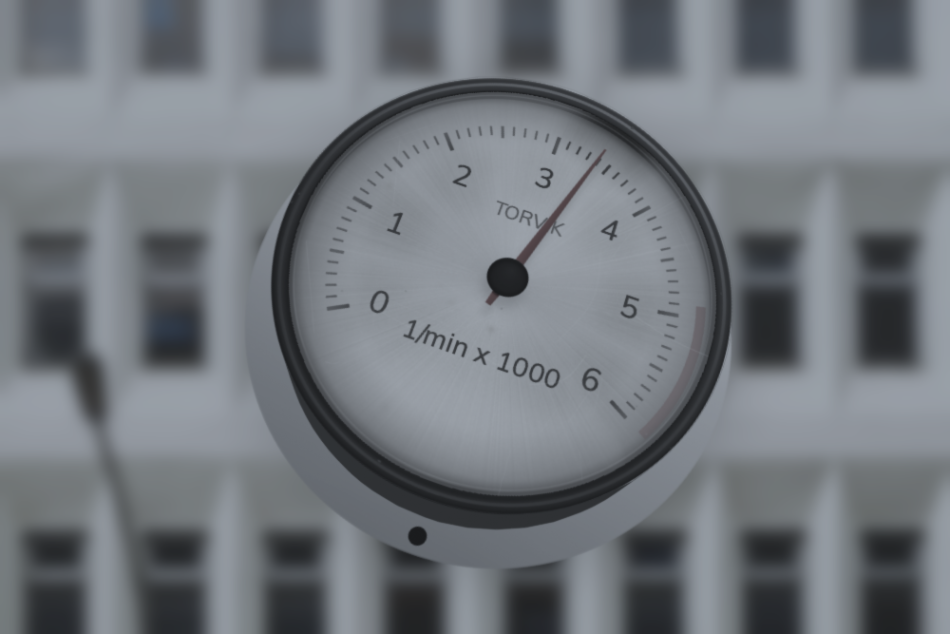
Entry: 3400,rpm
